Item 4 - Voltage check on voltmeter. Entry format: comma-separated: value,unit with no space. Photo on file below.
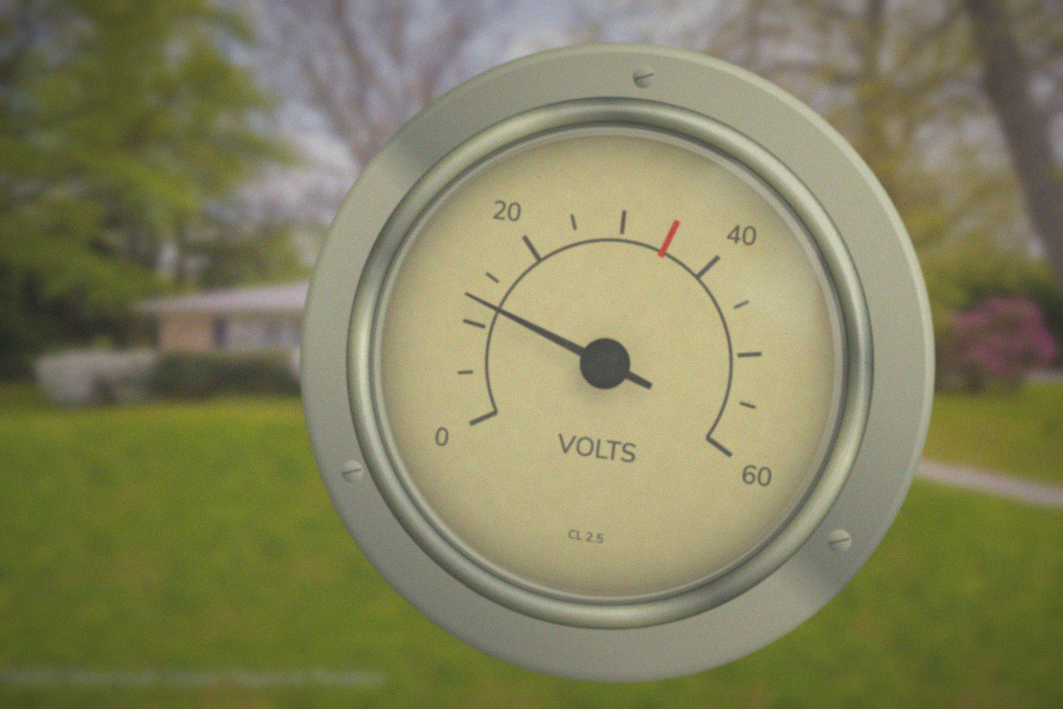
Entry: 12.5,V
